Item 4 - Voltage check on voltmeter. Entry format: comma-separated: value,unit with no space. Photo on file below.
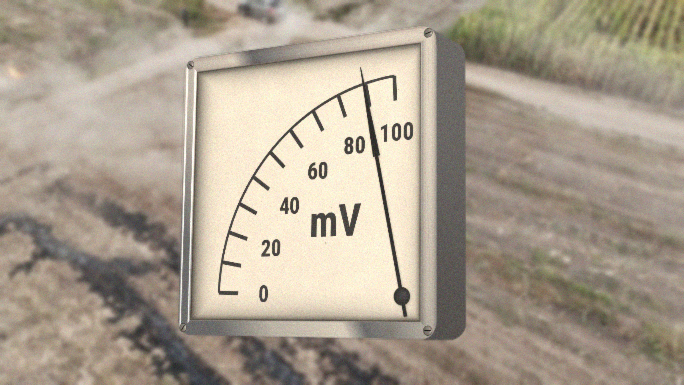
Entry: 90,mV
